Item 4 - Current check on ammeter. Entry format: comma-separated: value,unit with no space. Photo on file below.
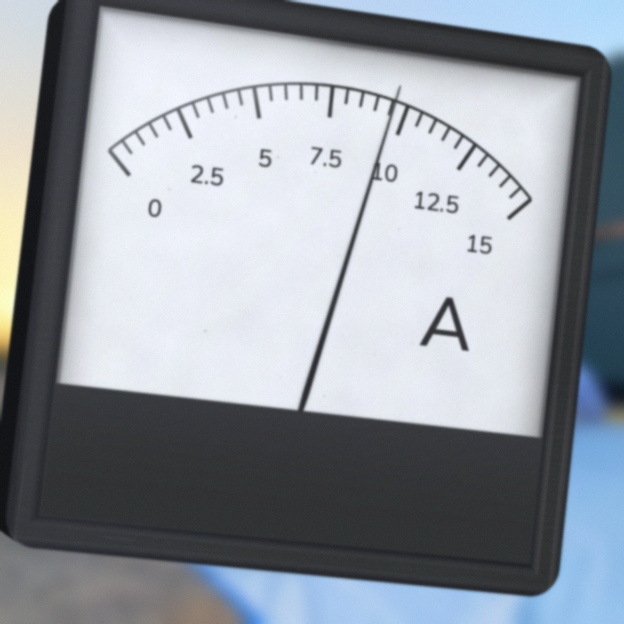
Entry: 9.5,A
